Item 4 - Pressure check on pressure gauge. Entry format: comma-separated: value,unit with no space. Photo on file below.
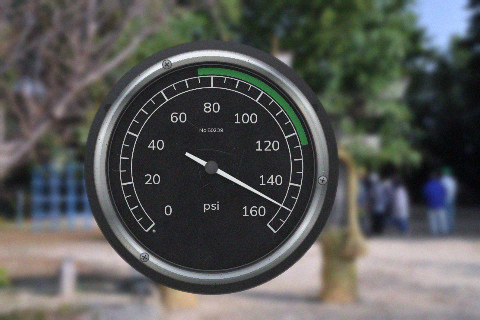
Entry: 150,psi
